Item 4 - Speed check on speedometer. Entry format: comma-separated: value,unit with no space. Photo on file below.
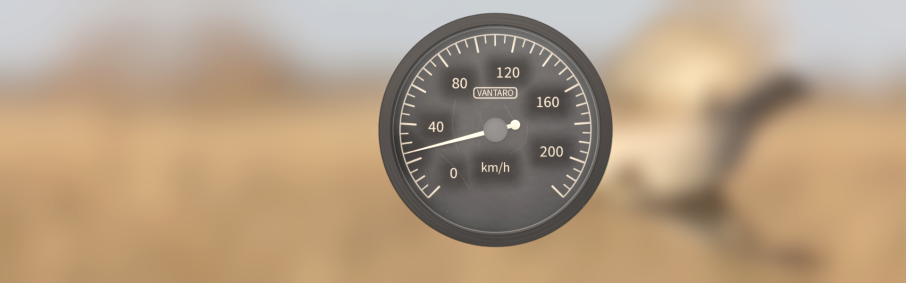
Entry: 25,km/h
